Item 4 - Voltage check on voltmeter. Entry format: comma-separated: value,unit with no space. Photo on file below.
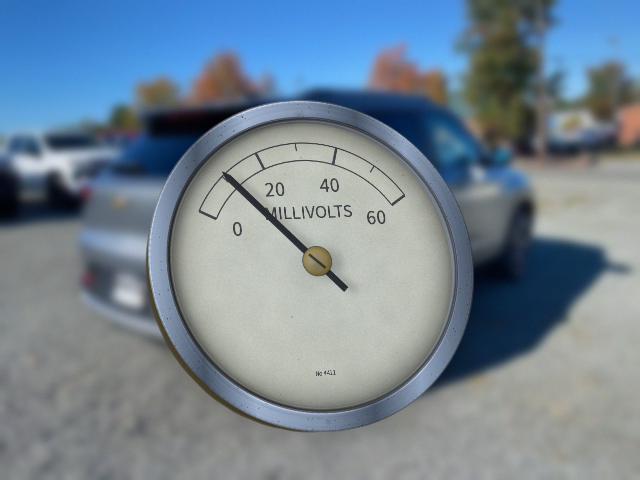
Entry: 10,mV
